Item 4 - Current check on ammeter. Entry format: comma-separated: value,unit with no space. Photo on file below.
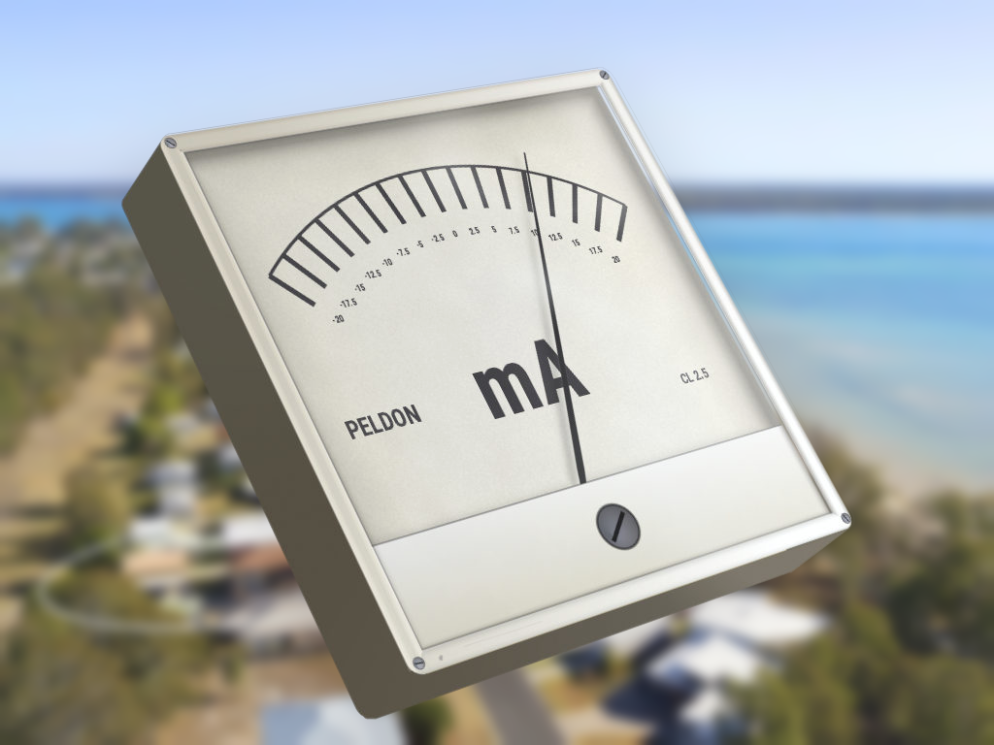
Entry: 10,mA
